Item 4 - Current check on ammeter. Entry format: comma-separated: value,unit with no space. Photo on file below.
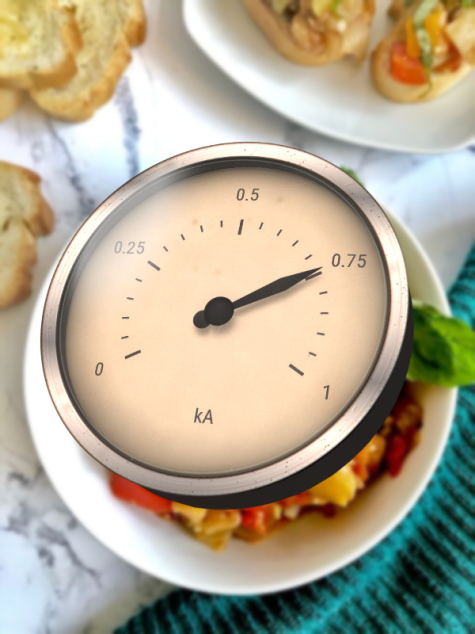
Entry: 0.75,kA
